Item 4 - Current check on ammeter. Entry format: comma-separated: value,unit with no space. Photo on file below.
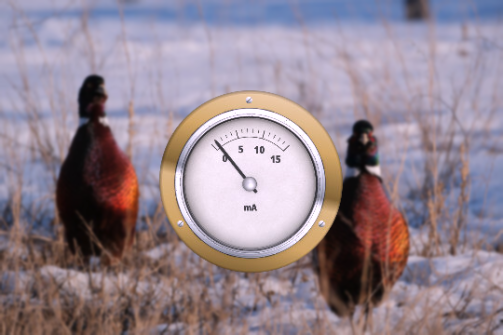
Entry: 1,mA
